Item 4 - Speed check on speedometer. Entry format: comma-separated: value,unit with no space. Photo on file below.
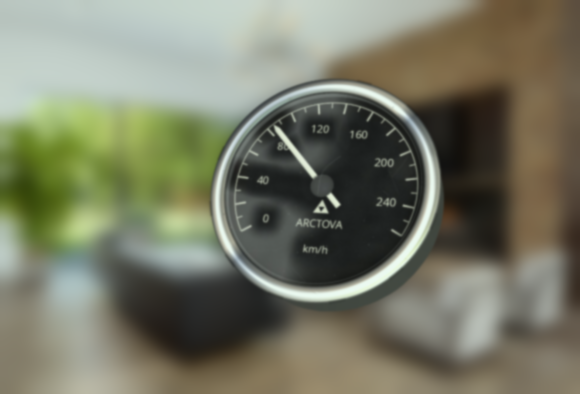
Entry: 85,km/h
